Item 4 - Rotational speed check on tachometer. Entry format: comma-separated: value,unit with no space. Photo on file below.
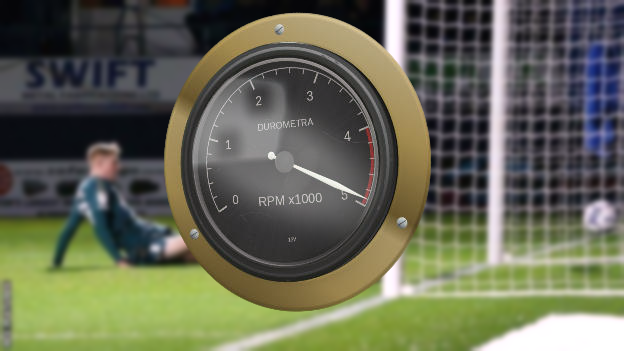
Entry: 4900,rpm
